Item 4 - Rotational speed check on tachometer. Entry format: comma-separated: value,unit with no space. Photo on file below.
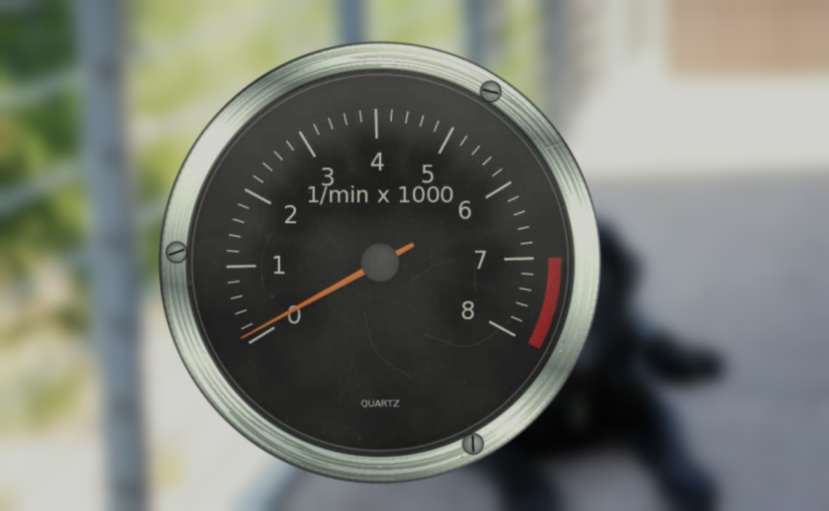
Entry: 100,rpm
